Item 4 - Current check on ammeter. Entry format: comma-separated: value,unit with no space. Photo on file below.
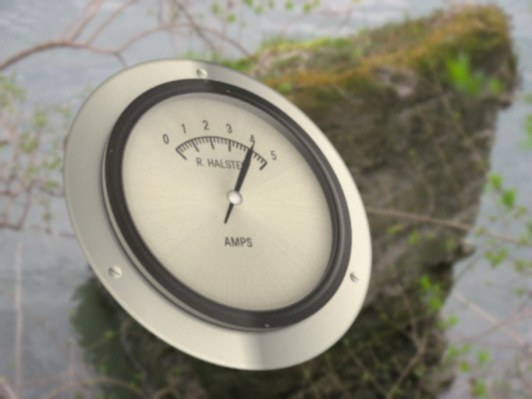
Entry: 4,A
